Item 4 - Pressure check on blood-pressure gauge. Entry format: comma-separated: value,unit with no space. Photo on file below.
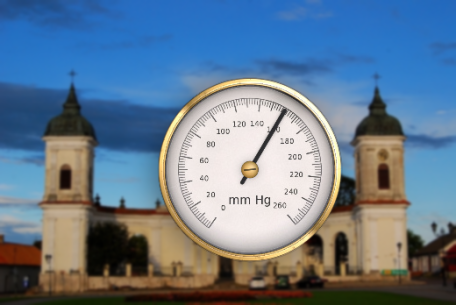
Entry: 160,mmHg
